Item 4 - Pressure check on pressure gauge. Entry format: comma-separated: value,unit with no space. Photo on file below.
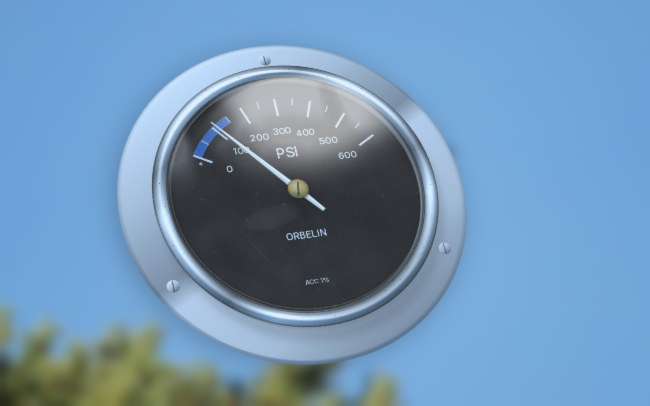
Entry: 100,psi
